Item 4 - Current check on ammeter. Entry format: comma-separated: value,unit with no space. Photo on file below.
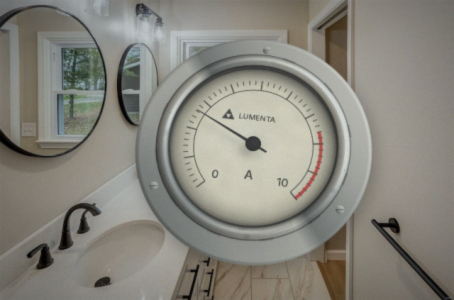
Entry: 2.6,A
